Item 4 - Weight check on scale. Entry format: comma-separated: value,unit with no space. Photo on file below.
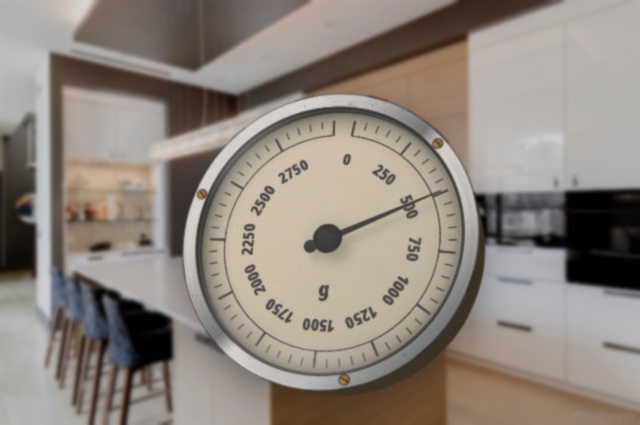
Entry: 500,g
